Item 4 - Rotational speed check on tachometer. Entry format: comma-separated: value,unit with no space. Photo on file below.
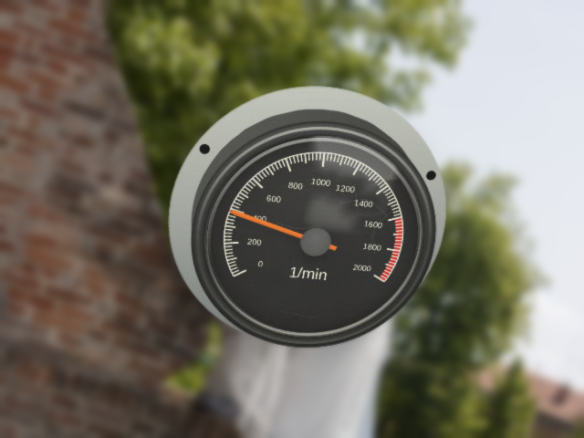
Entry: 400,rpm
